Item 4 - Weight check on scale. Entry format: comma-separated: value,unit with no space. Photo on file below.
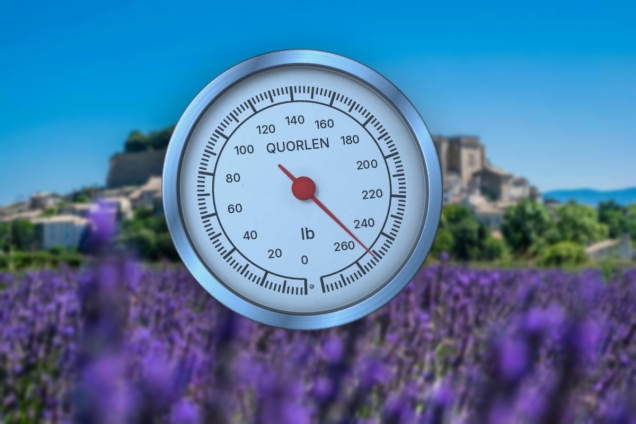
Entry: 252,lb
